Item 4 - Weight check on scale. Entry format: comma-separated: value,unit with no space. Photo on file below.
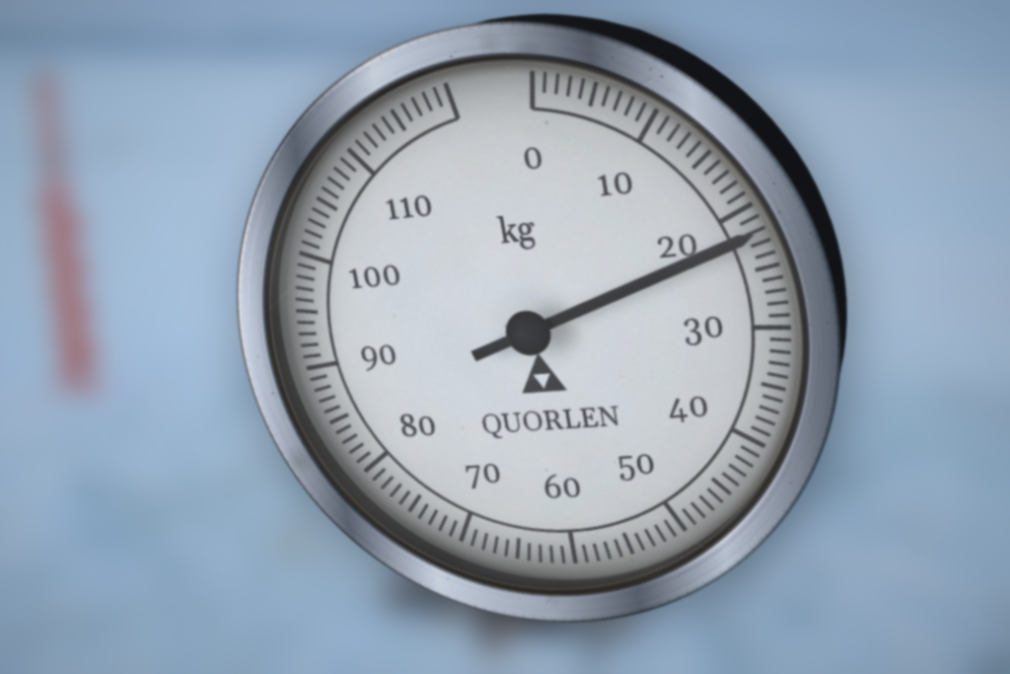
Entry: 22,kg
